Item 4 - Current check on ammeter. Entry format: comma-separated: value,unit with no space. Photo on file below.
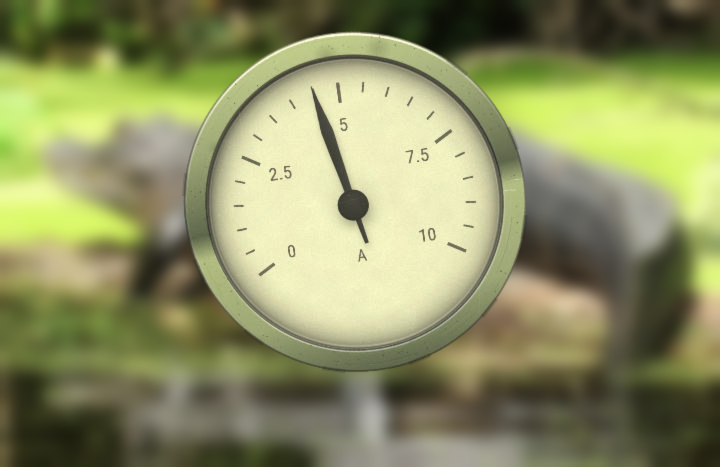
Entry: 4.5,A
